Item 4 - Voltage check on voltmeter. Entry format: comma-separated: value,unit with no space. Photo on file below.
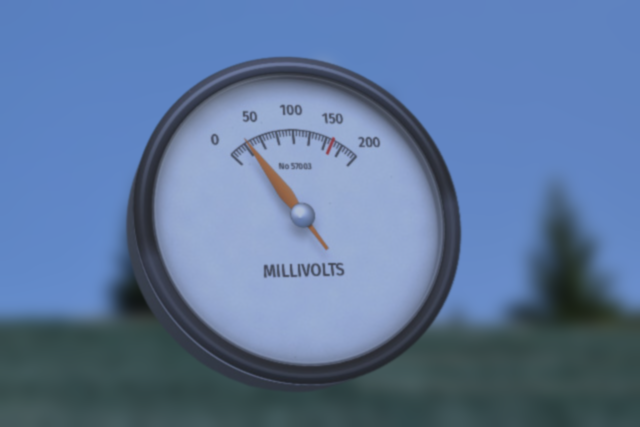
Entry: 25,mV
